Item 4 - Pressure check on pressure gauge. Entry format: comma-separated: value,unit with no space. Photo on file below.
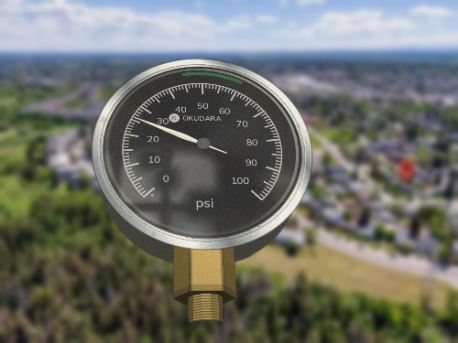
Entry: 25,psi
